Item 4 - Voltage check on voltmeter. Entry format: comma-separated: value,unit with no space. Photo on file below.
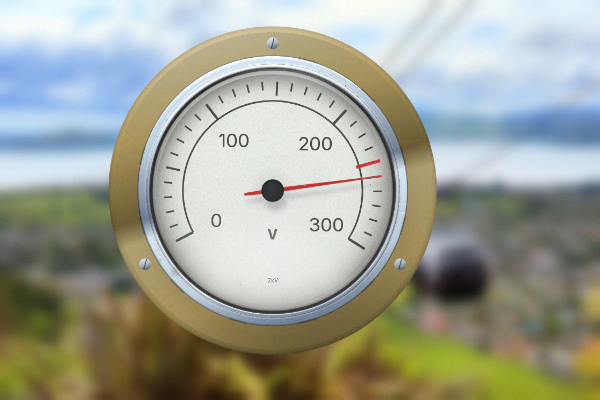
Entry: 250,V
